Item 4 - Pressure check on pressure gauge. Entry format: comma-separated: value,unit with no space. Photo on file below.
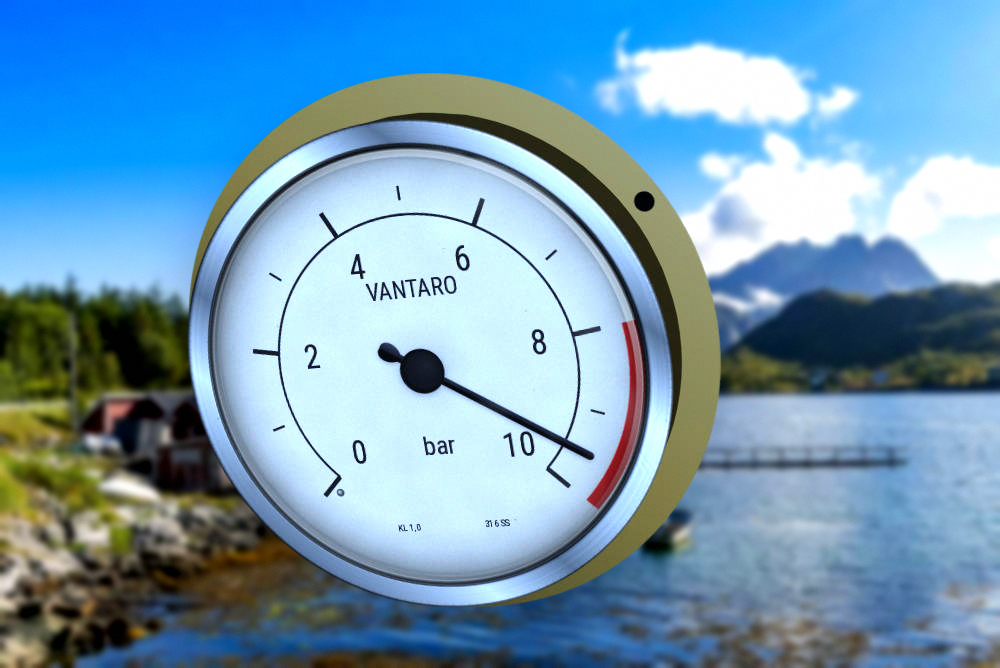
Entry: 9.5,bar
